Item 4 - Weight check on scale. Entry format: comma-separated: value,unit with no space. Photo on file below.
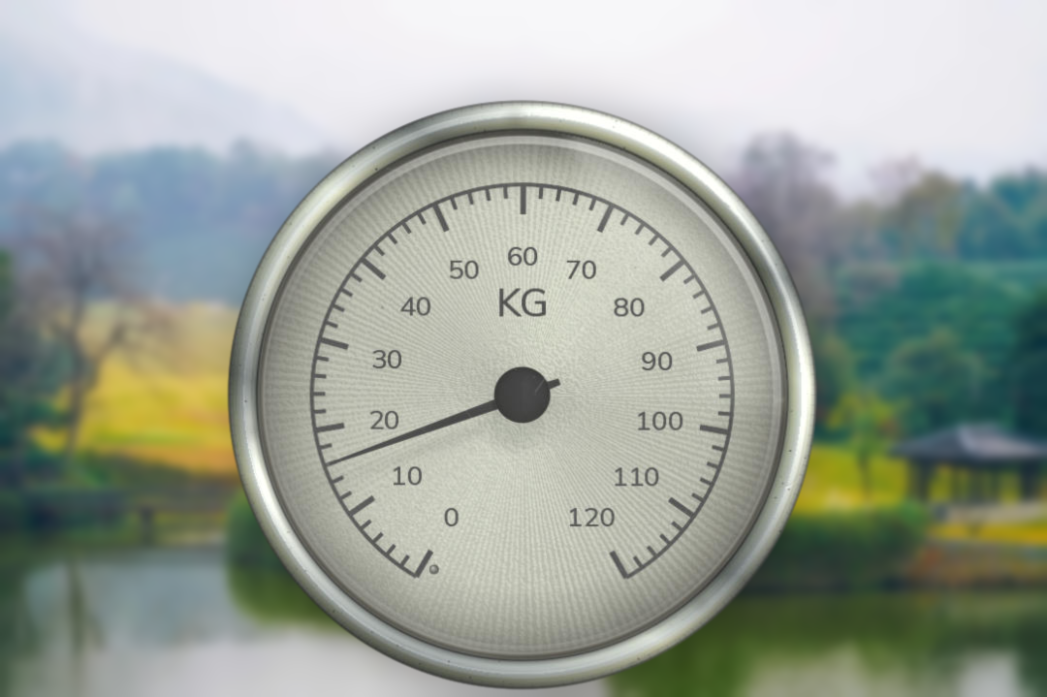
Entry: 16,kg
